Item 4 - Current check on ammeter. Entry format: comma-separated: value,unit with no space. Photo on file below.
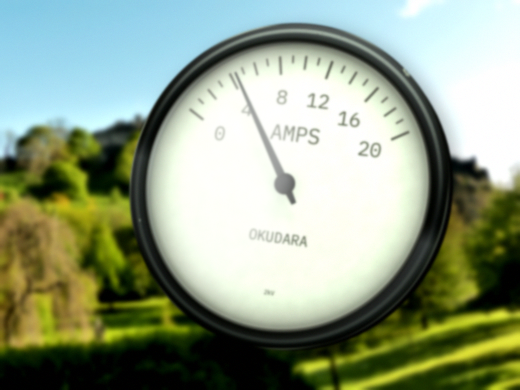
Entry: 4.5,A
